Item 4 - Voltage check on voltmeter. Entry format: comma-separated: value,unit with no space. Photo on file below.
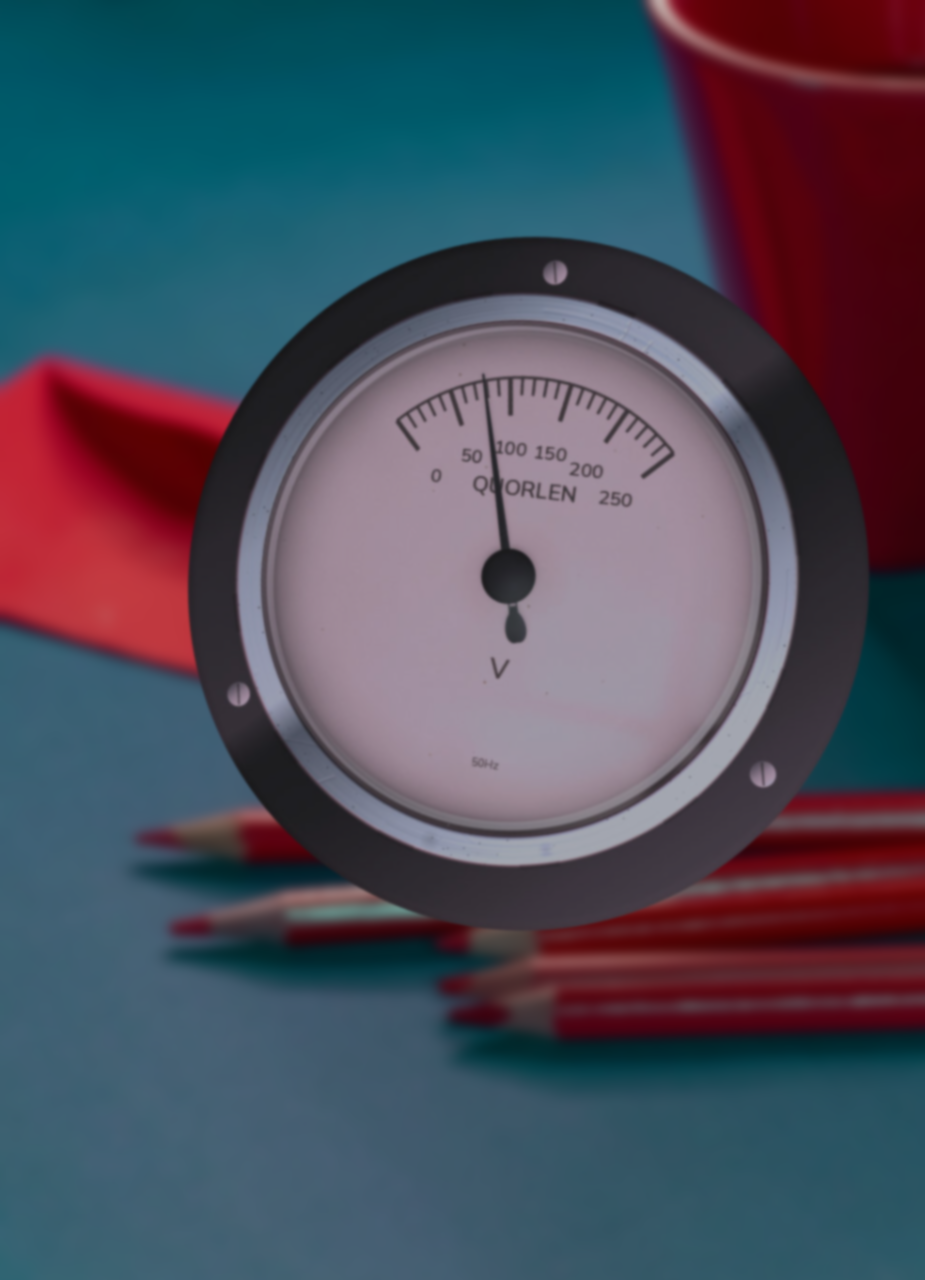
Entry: 80,V
